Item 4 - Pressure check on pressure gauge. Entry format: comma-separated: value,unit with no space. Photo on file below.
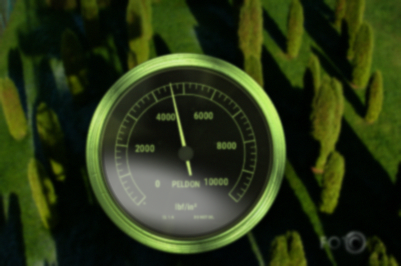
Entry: 4600,psi
